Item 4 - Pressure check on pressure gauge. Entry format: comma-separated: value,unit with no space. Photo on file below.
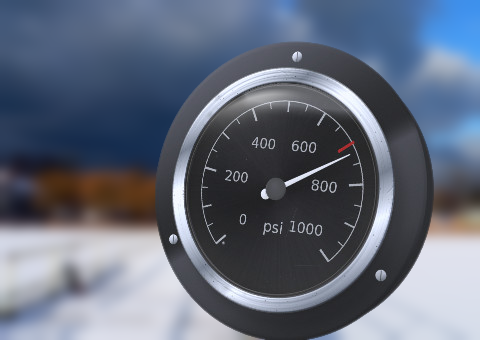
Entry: 725,psi
